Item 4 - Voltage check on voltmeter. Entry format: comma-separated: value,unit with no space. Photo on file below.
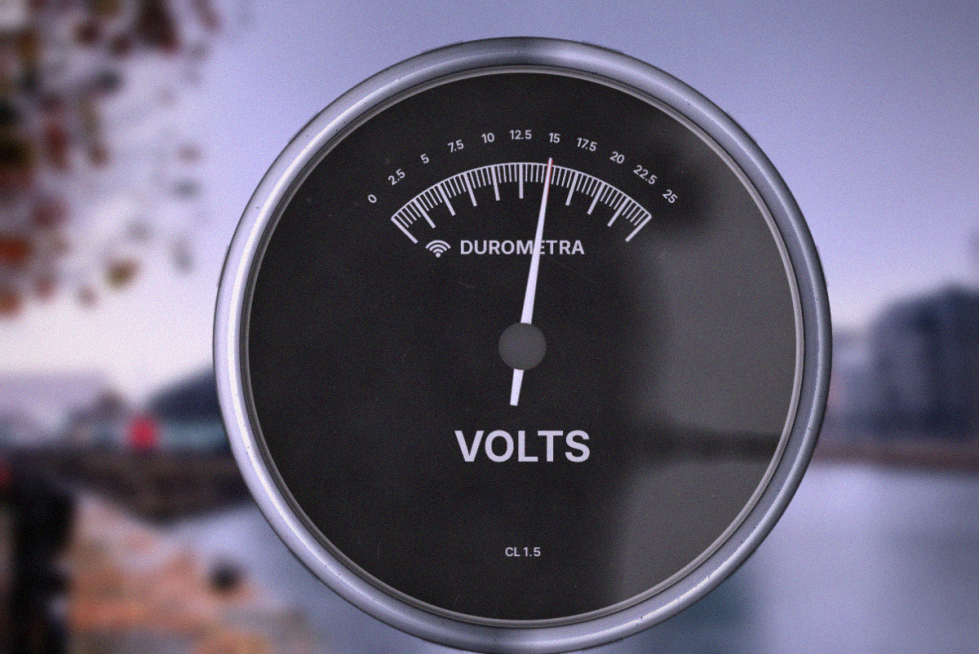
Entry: 15,V
